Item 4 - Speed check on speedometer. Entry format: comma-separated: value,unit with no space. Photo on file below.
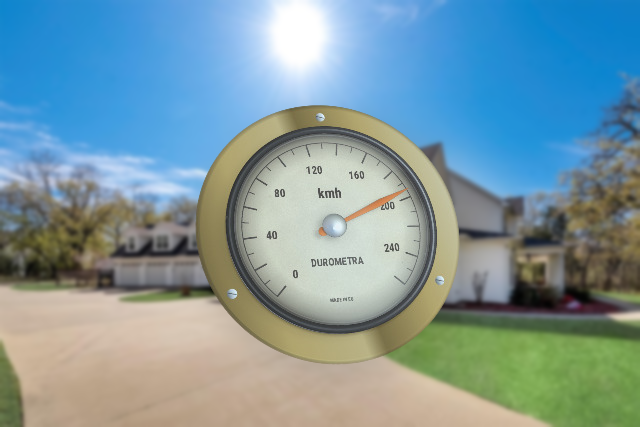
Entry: 195,km/h
